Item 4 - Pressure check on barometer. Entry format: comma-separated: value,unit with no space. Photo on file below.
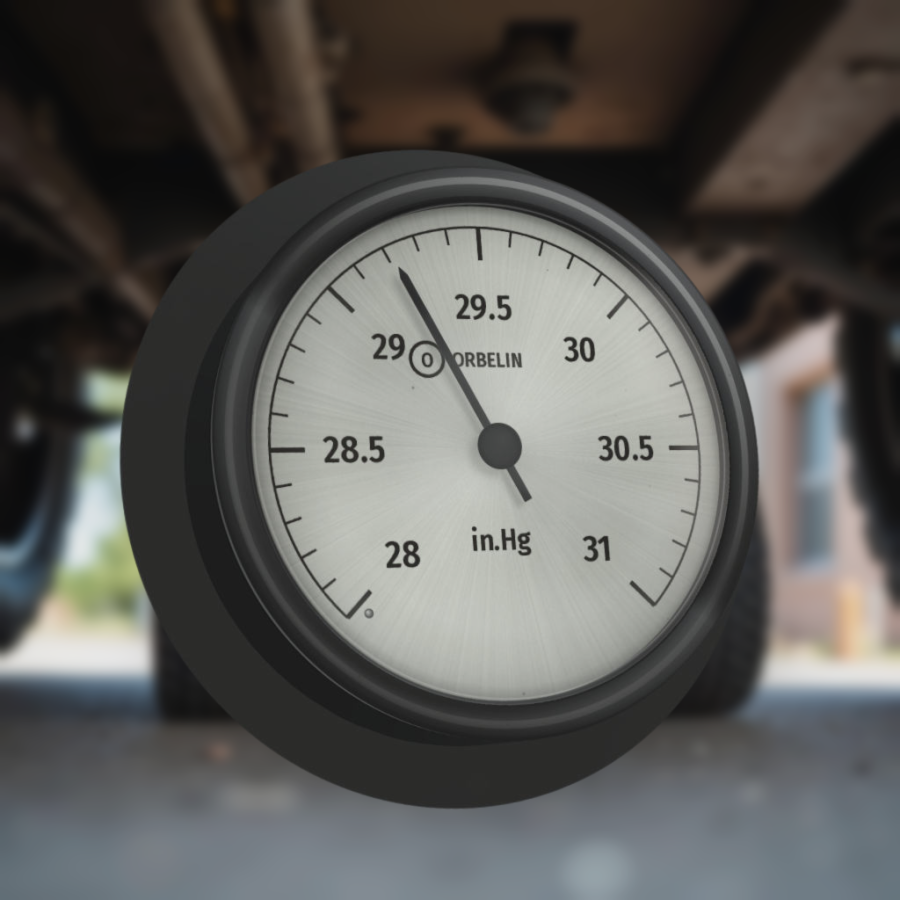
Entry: 29.2,inHg
